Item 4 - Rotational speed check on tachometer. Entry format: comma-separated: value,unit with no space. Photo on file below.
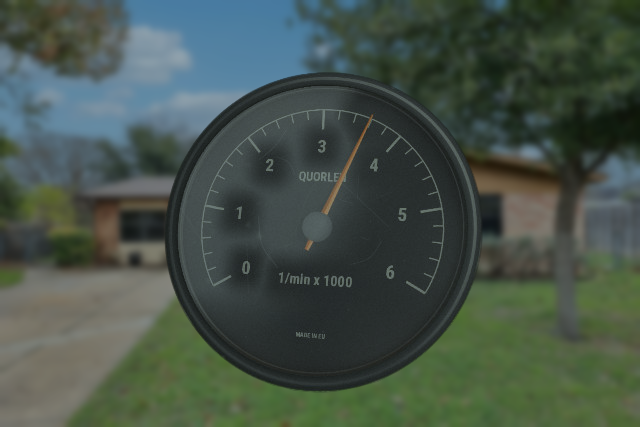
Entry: 3600,rpm
